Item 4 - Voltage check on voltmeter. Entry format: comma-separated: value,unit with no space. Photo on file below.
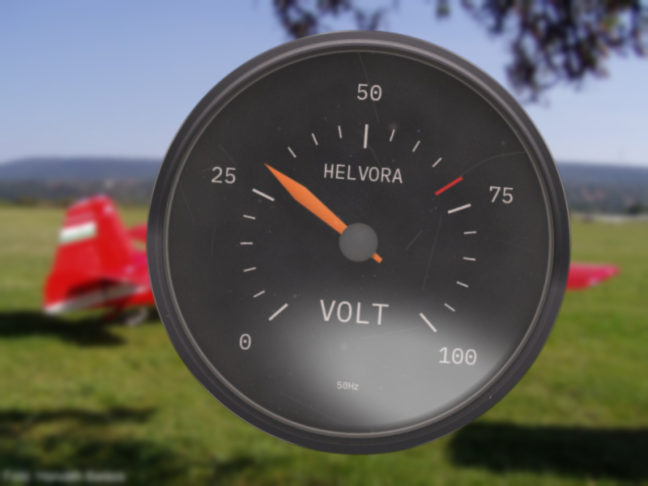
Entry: 30,V
